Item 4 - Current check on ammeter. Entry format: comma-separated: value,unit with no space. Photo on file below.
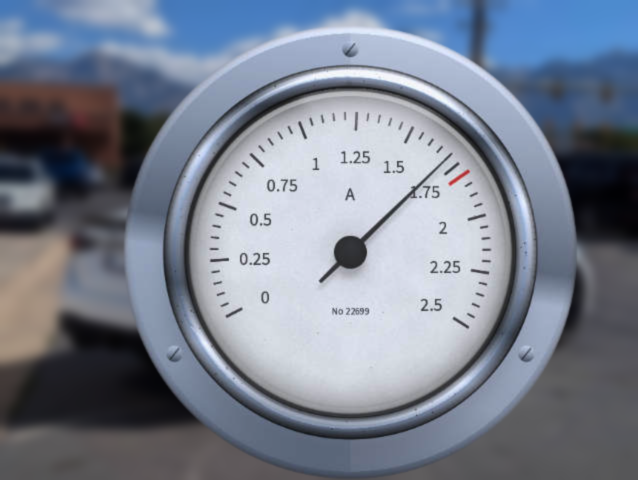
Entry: 1.7,A
